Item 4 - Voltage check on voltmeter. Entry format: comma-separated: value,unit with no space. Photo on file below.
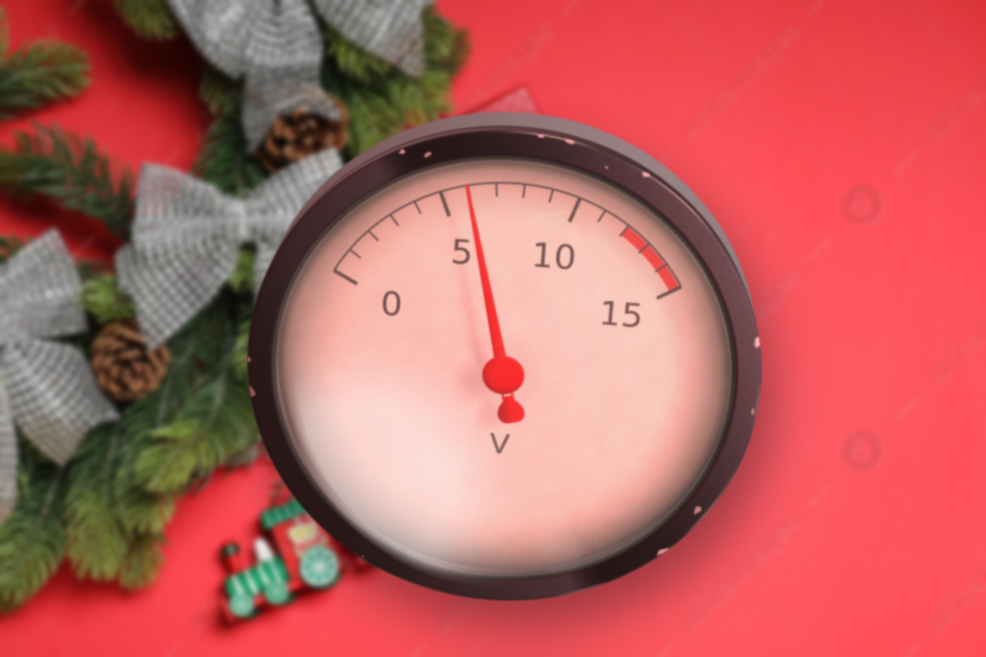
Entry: 6,V
